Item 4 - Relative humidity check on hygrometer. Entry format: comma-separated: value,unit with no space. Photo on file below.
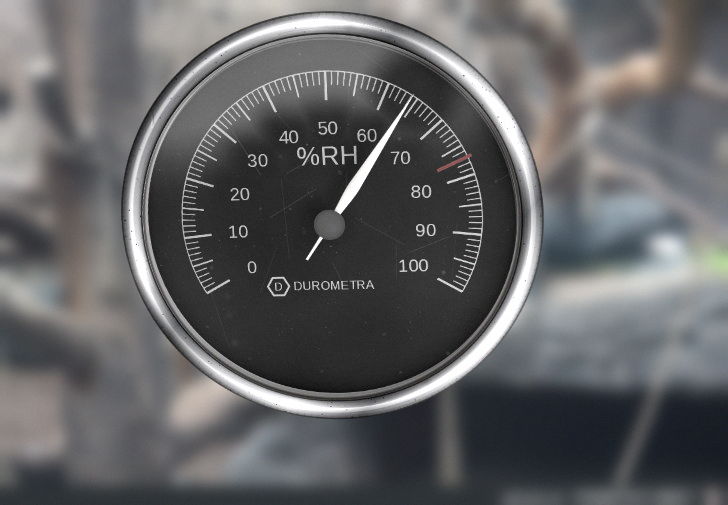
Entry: 64,%
